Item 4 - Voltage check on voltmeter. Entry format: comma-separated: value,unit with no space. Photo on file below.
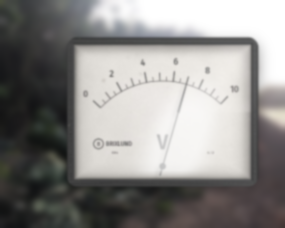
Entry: 7,V
